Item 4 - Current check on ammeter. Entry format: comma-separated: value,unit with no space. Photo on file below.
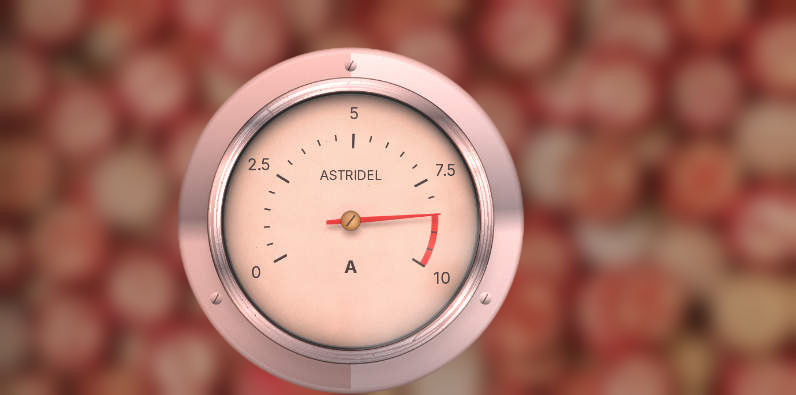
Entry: 8.5,A
